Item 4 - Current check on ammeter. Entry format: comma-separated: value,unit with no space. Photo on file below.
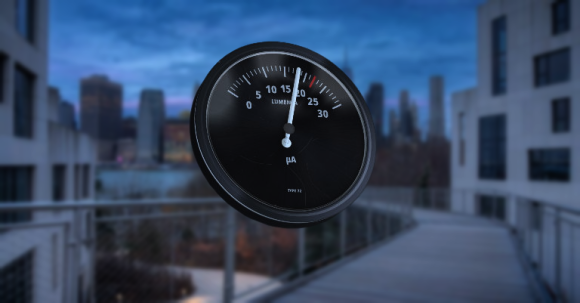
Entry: 18,µA
